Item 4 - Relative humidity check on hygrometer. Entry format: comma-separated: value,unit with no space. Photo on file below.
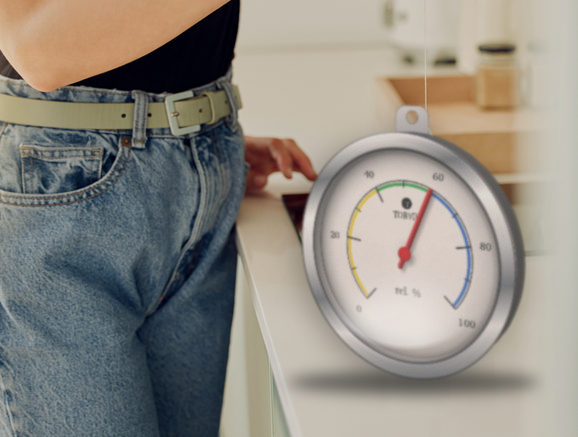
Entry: 60,%
